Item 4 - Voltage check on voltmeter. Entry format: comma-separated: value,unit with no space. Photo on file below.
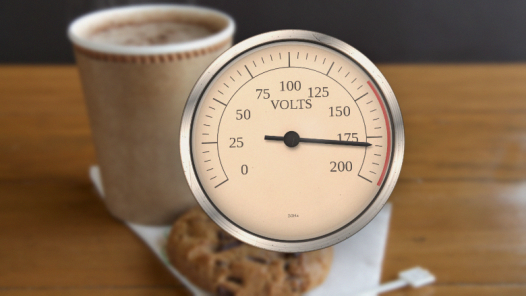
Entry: 180,V
